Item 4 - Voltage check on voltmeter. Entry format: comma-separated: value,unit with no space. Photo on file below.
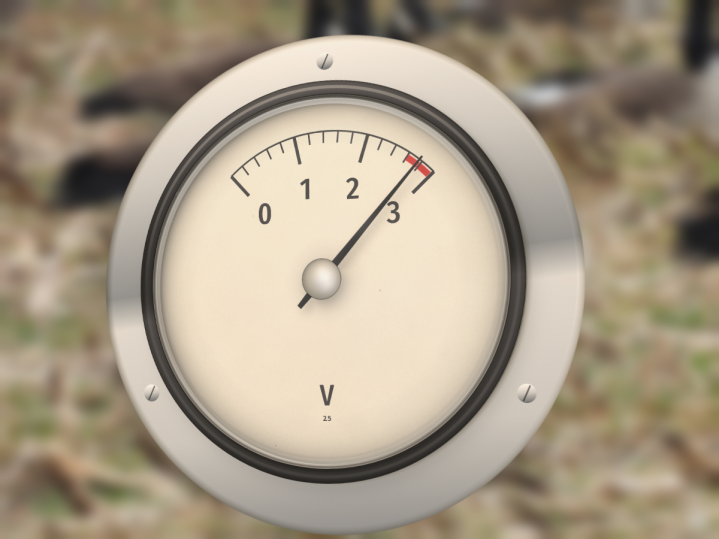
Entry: 2.8,V
